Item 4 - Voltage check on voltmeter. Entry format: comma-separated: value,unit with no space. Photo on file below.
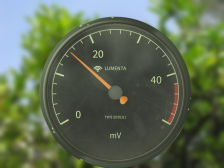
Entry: 15,mV
